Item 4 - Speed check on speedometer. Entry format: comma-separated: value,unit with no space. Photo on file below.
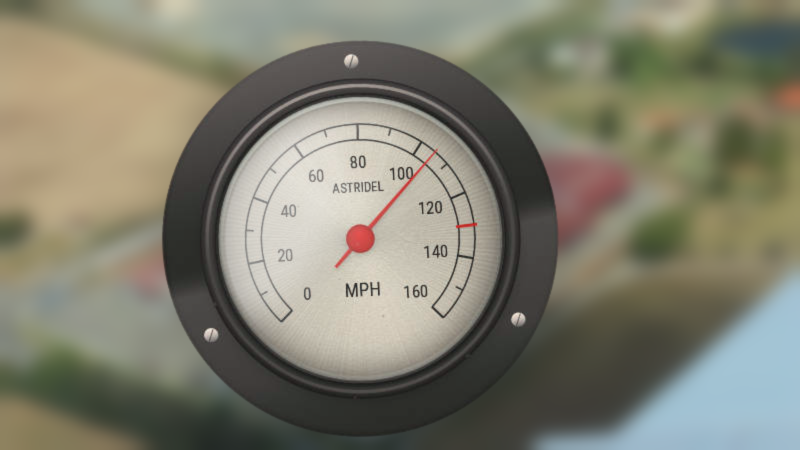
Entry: 105,mph
